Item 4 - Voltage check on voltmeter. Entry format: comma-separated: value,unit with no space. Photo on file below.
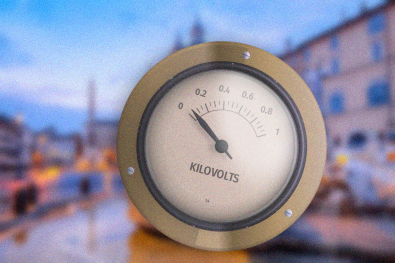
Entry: 0.05,kV
